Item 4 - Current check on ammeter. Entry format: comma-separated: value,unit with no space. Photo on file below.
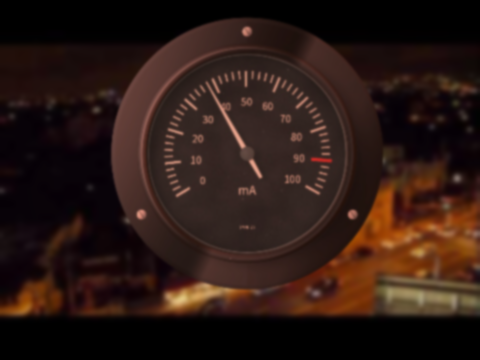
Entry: 38,mA
